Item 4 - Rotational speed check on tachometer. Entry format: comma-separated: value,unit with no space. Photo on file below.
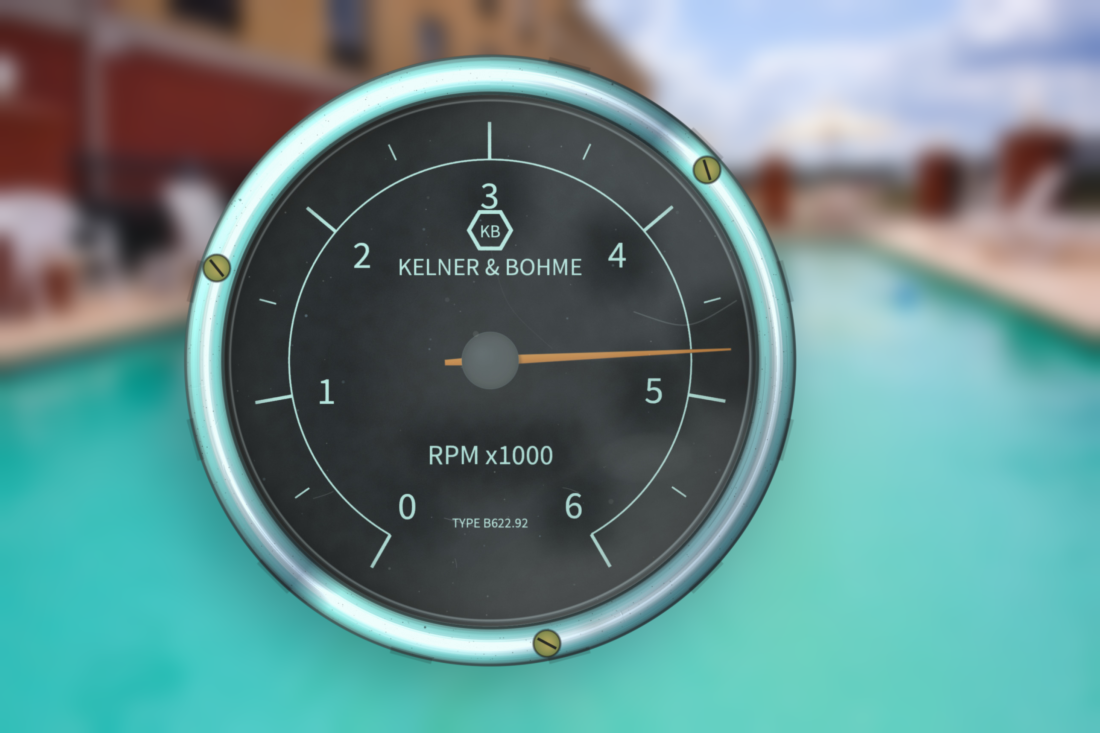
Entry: 4750,rpm
